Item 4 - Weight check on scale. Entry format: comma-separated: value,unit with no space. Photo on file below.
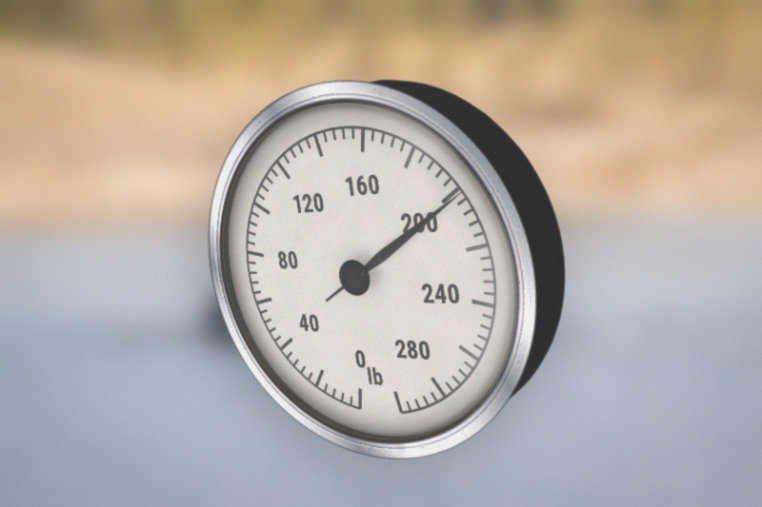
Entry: 202,lb
